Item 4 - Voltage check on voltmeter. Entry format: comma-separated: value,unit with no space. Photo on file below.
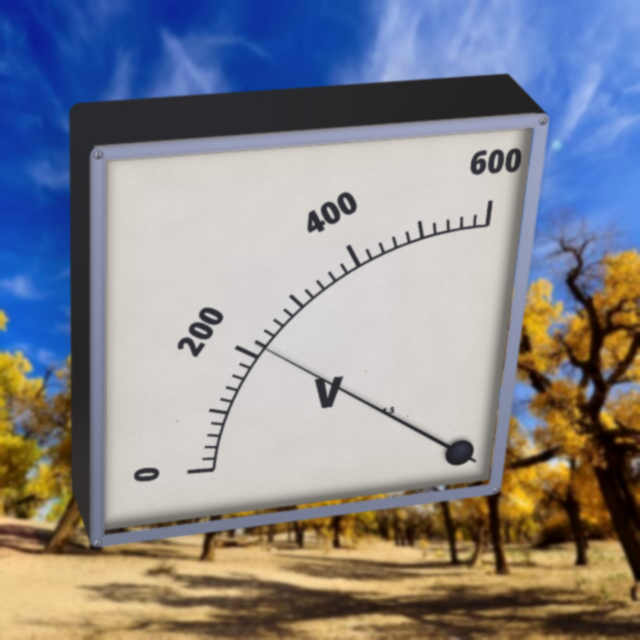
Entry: 220,V
